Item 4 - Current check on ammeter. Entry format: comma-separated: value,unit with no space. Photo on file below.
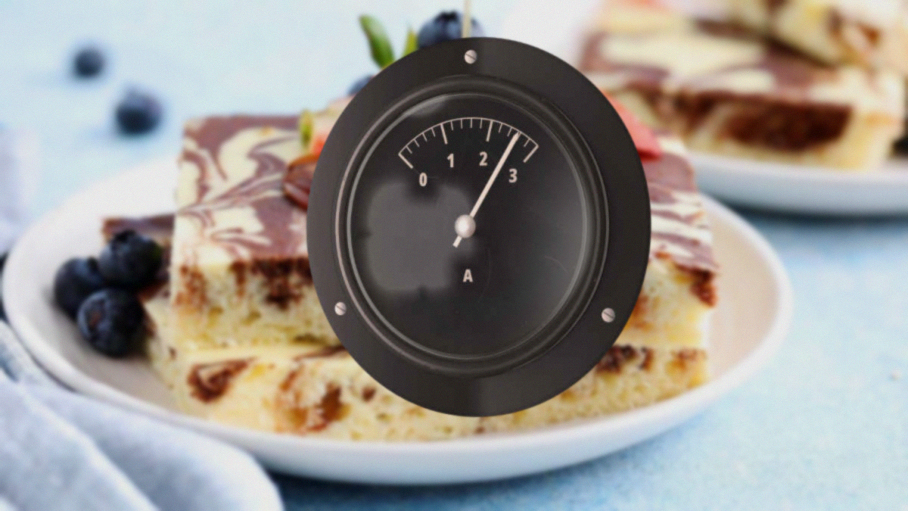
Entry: 2.6,A
